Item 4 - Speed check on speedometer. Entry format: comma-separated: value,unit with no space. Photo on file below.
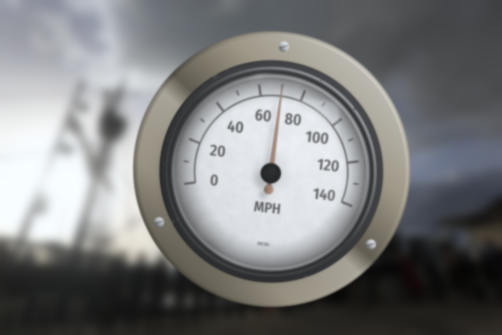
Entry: 70,mph
